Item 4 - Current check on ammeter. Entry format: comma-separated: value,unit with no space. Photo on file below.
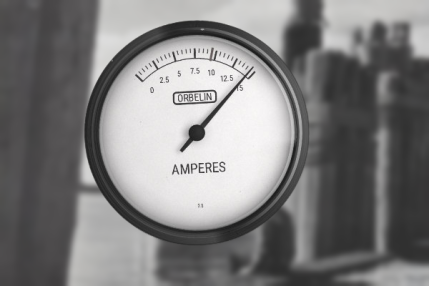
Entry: 14.5,A
